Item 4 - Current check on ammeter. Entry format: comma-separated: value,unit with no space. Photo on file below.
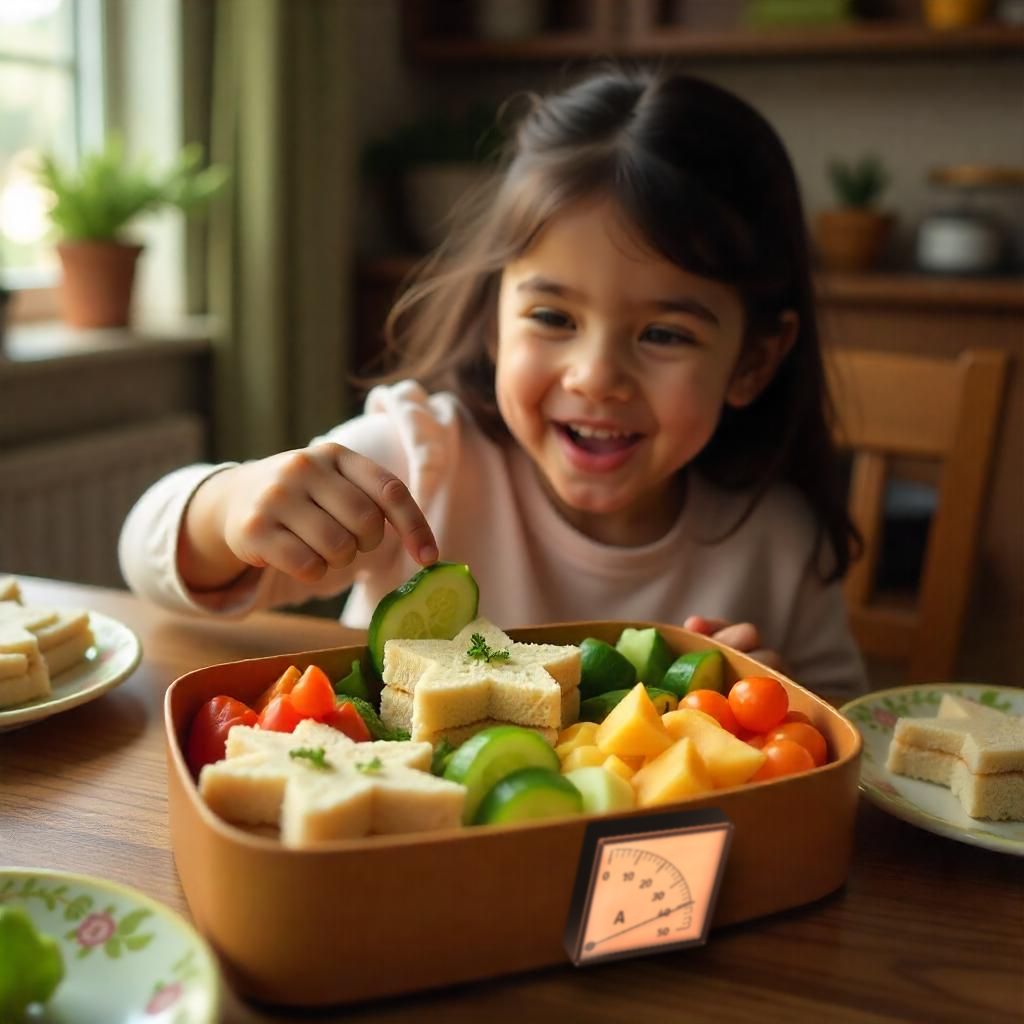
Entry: 40,A
